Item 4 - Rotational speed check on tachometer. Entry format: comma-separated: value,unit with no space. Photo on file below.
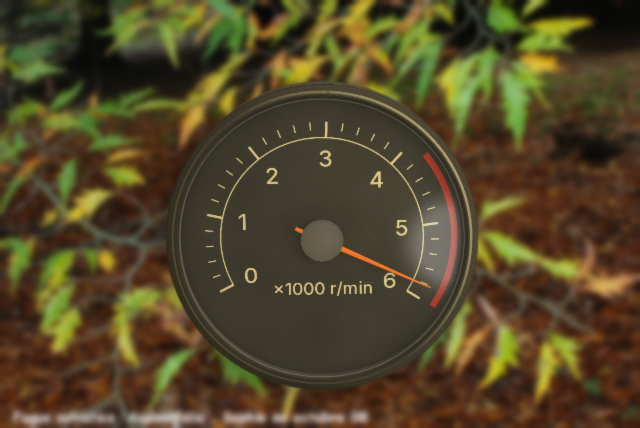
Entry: 5800,rpm
